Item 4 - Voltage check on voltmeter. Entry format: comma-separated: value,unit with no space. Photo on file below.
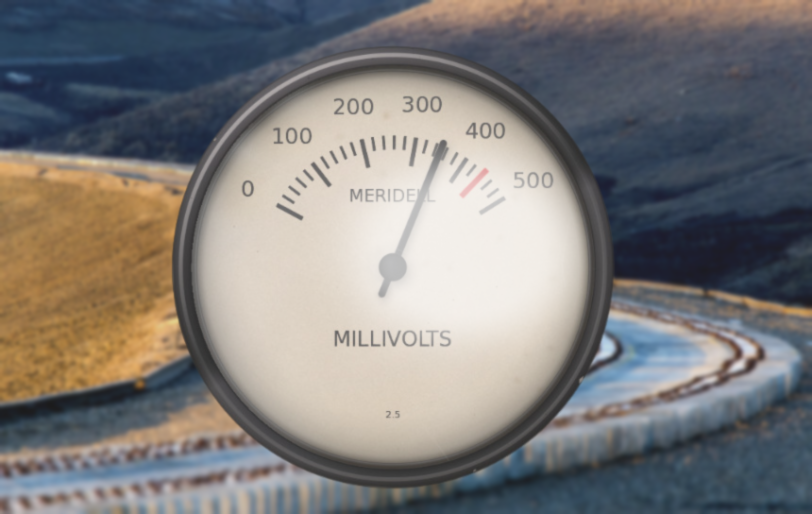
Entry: 350,mV
